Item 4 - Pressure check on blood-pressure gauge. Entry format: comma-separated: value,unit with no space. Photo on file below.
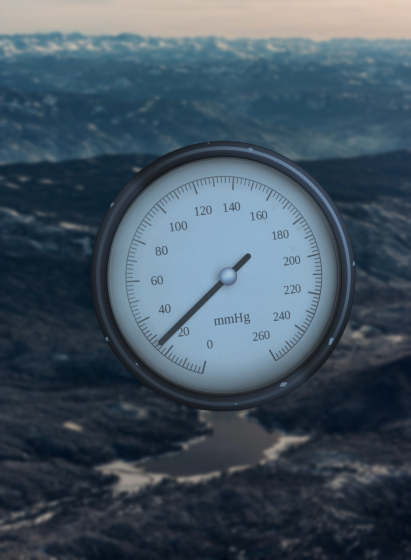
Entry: 26,mmHg
